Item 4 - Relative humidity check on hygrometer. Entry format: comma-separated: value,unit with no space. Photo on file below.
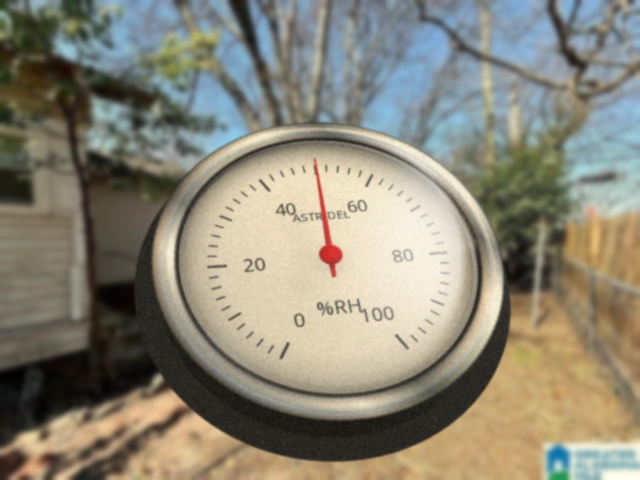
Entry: 50,%
